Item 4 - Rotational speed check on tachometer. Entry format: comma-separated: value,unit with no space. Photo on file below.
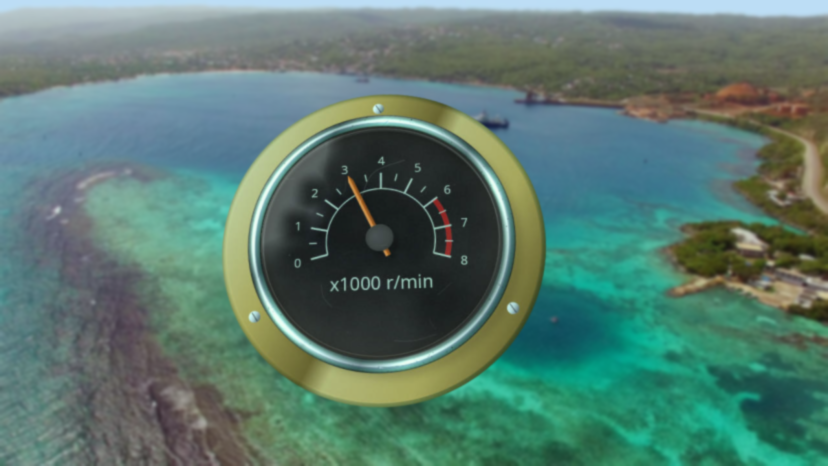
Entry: 3000,rpm
